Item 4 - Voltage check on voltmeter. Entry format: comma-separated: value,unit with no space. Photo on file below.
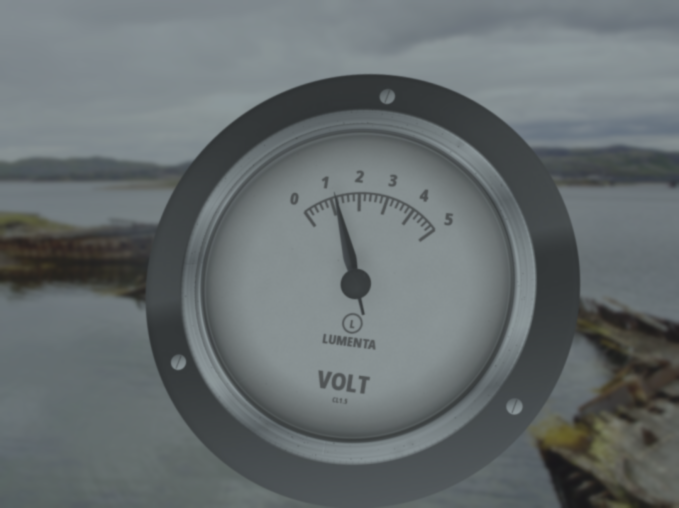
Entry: 1.2,V
